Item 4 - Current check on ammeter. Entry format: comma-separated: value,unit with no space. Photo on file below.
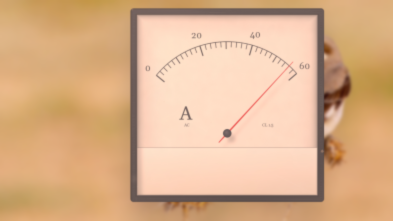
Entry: 56,A
